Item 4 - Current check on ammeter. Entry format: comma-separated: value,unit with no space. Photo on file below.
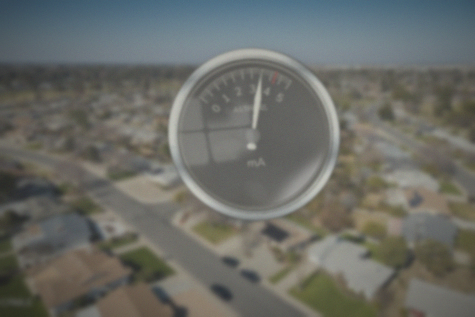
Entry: 3.5,mA
